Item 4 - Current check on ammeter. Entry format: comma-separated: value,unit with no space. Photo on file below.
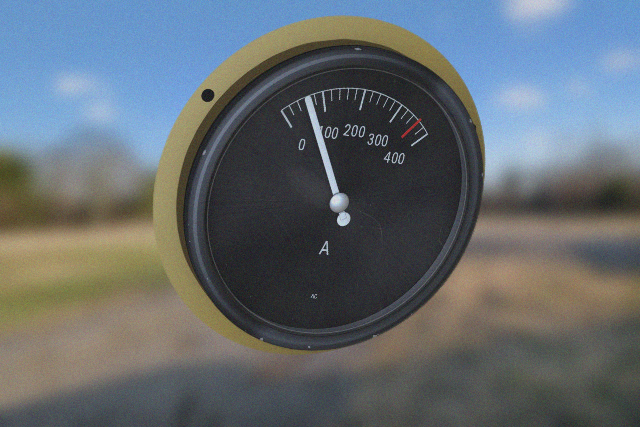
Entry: 60,A
